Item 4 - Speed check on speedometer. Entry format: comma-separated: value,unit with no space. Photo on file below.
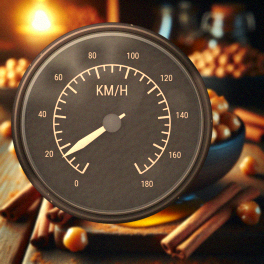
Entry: 15,km/h
